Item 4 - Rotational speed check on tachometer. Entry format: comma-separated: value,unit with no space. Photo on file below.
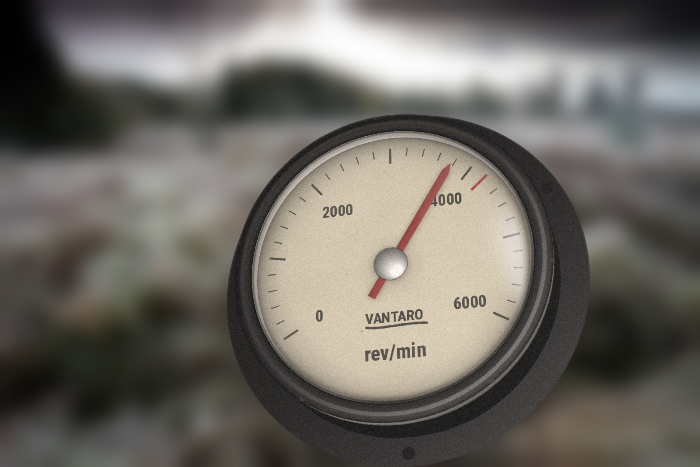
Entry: 3800,rpm
